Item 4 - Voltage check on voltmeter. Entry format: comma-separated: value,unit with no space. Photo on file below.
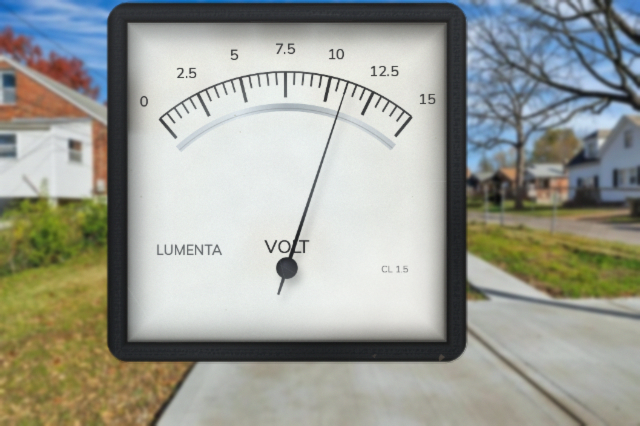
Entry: 11,V
